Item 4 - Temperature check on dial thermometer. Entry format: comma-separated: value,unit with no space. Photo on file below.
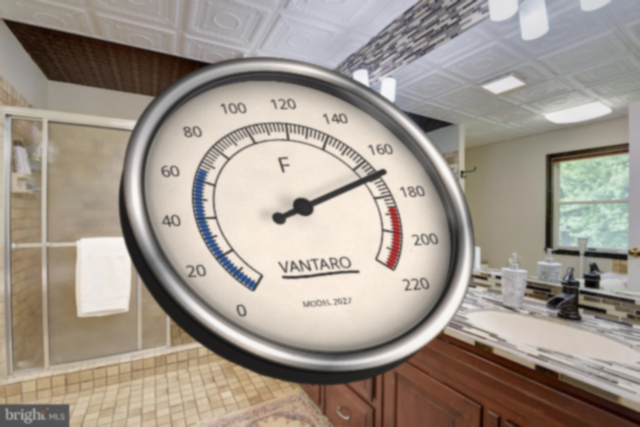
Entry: 170,°F
